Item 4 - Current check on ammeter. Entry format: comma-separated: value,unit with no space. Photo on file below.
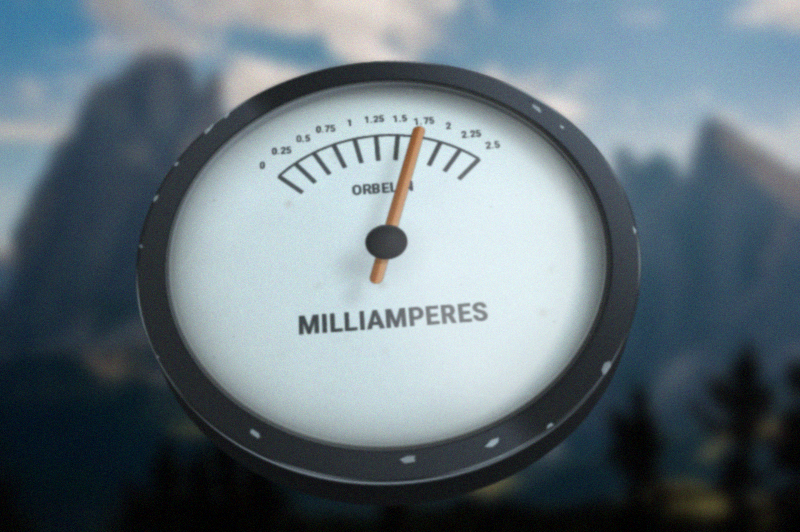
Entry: 1.75,mA
